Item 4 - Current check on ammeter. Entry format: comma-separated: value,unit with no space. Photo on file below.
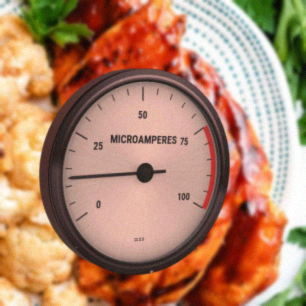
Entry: 12.5,µA
